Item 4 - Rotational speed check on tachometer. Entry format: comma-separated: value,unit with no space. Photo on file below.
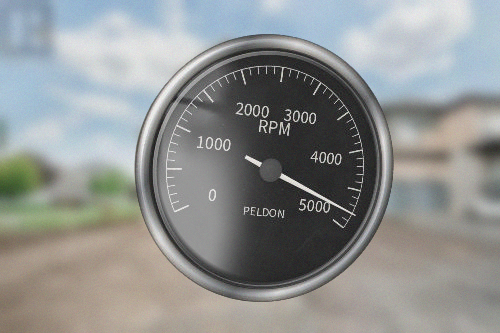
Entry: 4800,rpm
